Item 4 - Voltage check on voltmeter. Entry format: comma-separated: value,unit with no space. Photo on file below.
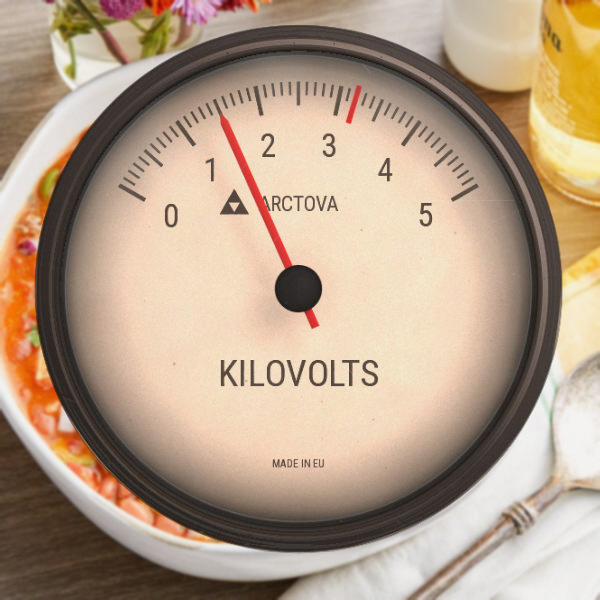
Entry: 1.5,kV
